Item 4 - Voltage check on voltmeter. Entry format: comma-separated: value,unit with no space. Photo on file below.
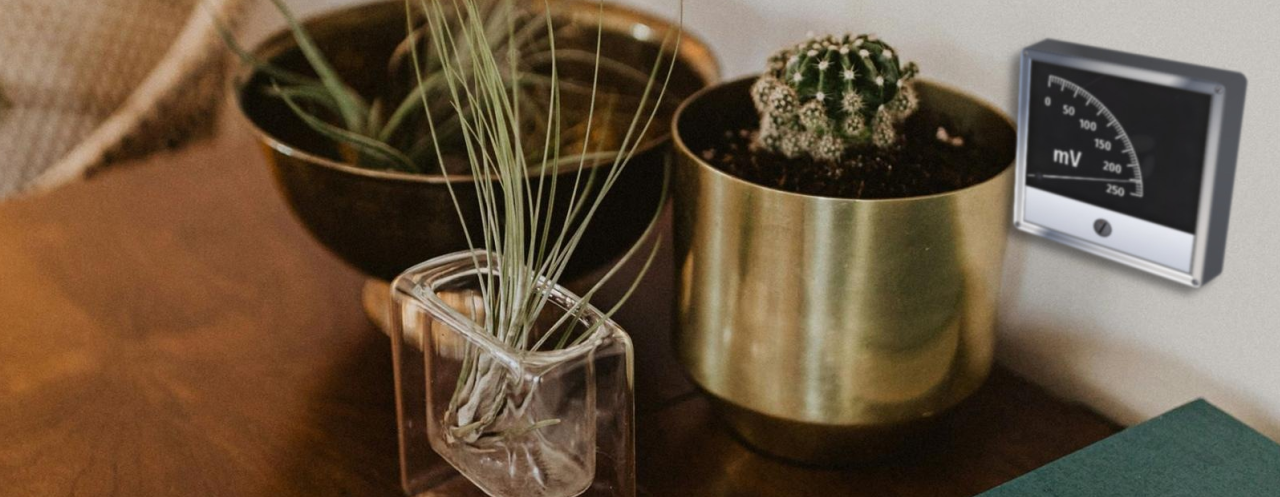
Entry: 225,mV
